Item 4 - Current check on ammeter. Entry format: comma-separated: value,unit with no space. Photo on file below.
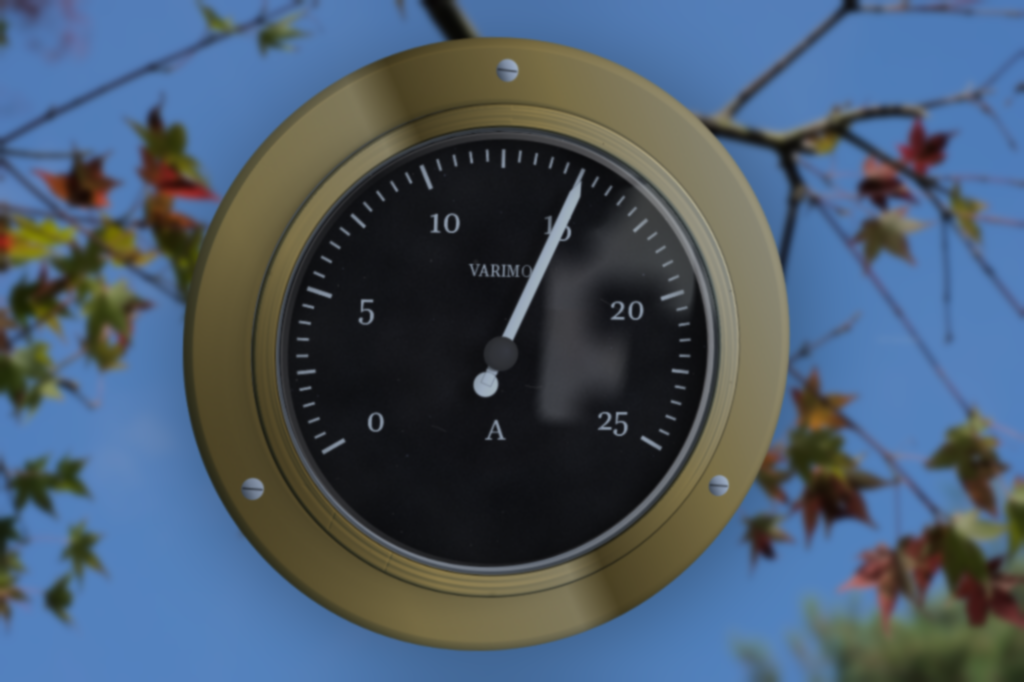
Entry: 15,A
